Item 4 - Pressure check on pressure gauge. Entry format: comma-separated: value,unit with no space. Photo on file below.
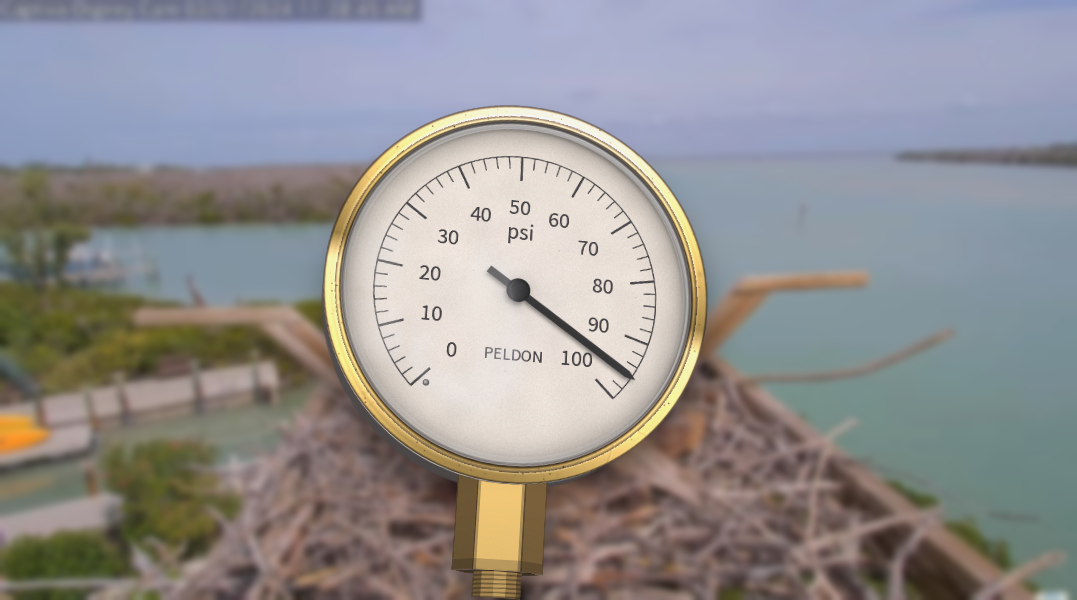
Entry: 96,psi
